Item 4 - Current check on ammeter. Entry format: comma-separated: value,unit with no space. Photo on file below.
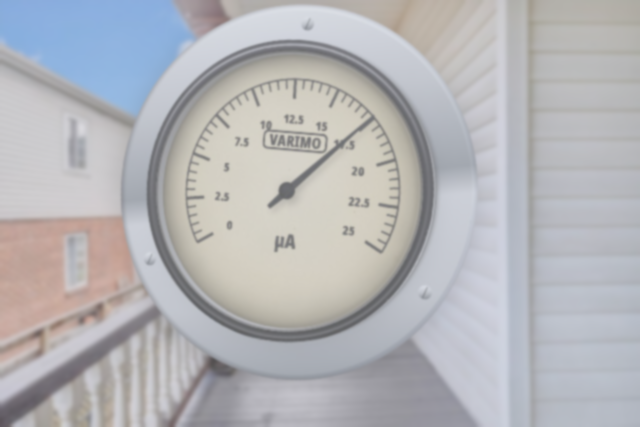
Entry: 17.5,µA
